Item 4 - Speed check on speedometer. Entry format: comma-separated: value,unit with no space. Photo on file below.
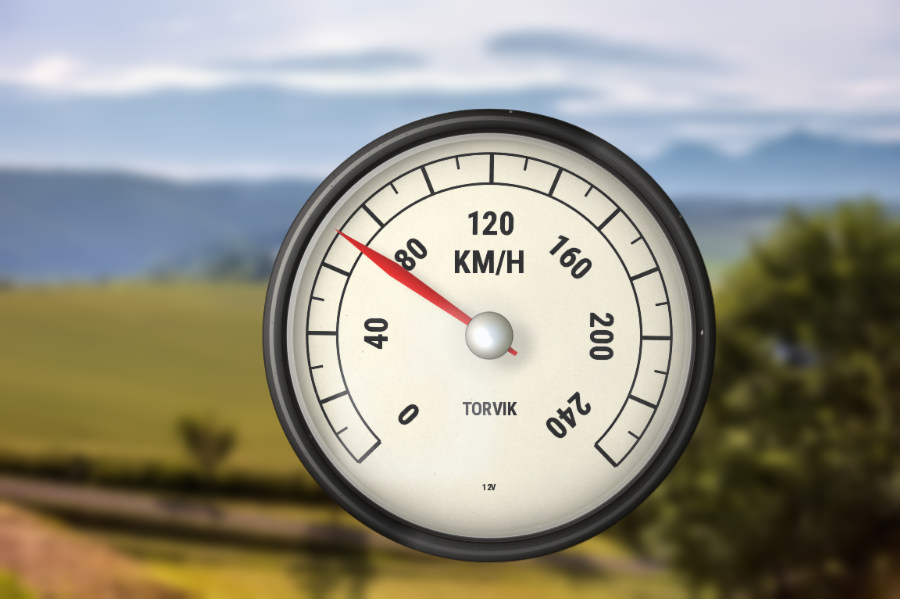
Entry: 70,km/h
